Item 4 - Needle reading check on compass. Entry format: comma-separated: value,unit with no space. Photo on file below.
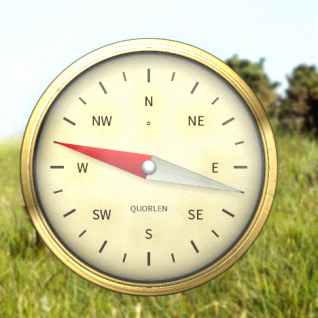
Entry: 285,°
